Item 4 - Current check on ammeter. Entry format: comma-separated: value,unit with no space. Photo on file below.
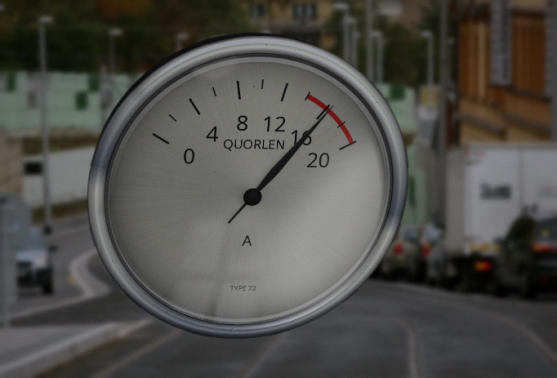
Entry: 16,A
